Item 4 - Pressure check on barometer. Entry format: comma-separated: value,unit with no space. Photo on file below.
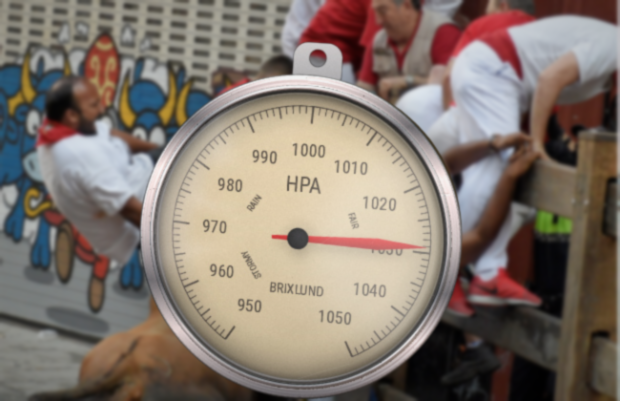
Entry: 1029,hPa
